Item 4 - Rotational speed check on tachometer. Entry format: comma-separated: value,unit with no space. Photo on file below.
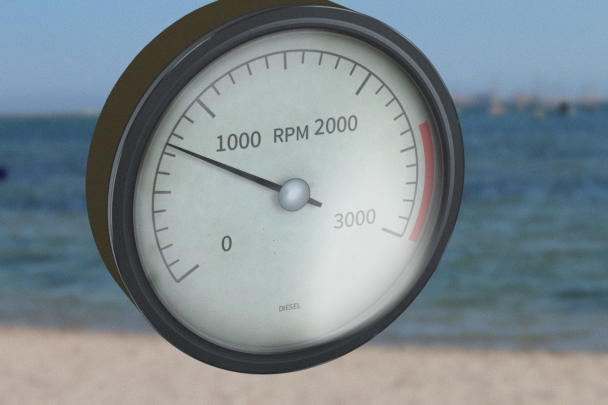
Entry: 750,rpm
